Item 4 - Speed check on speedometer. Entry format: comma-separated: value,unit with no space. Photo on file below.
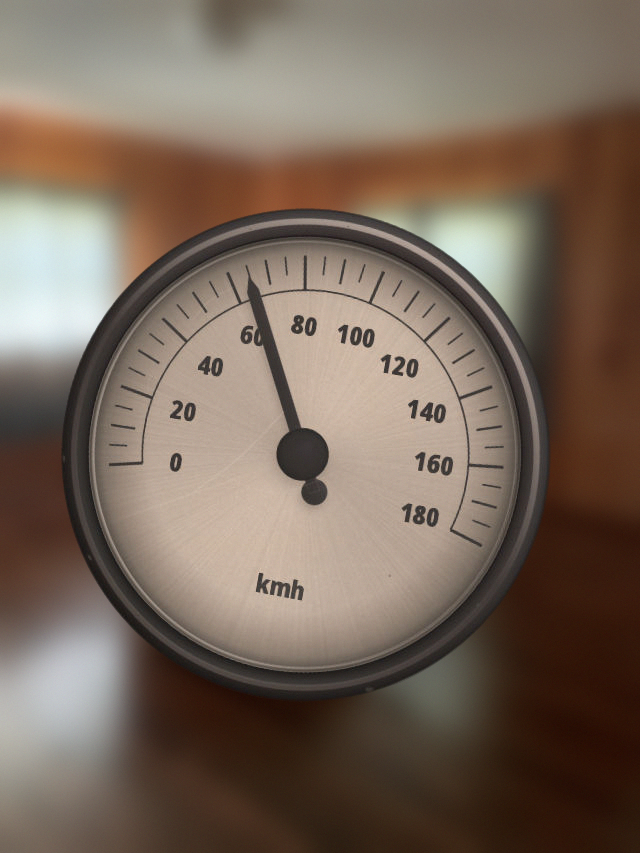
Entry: 65,km/h
